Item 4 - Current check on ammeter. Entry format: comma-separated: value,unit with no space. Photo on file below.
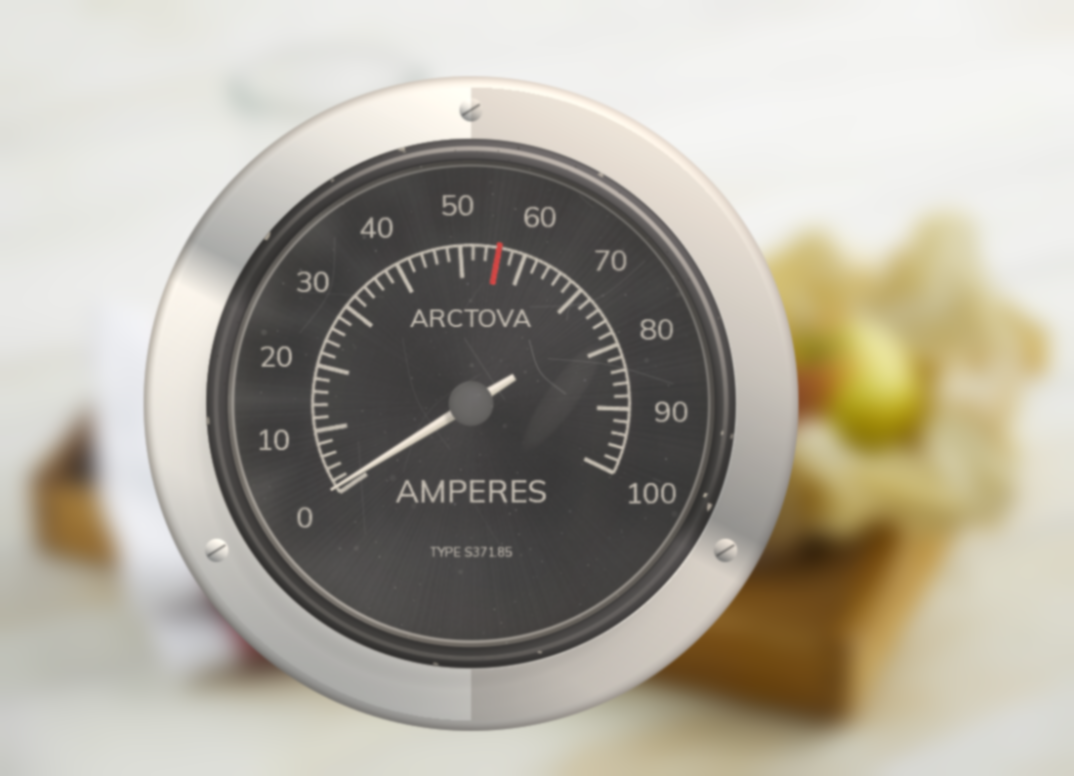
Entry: 1,A
